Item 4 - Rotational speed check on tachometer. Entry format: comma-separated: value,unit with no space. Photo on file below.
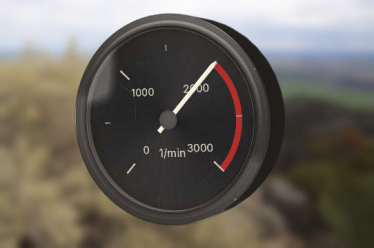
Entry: 2000,rpm
